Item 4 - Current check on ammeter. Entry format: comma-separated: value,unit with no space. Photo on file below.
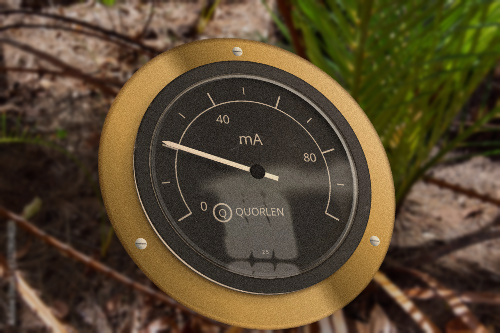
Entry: 20,mA
